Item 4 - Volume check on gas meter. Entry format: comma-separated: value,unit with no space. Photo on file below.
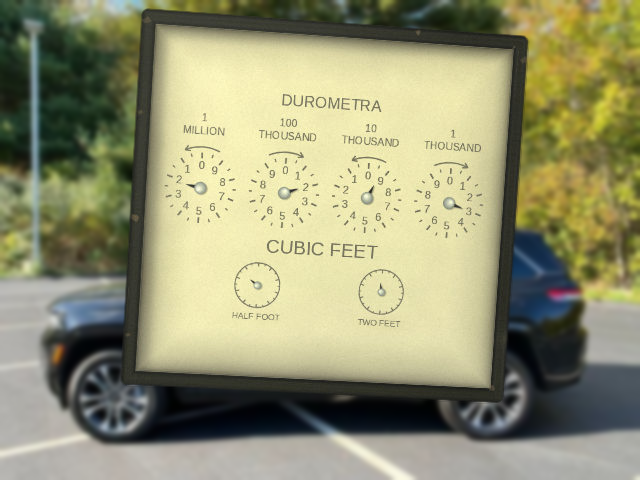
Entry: 219300,ft³
